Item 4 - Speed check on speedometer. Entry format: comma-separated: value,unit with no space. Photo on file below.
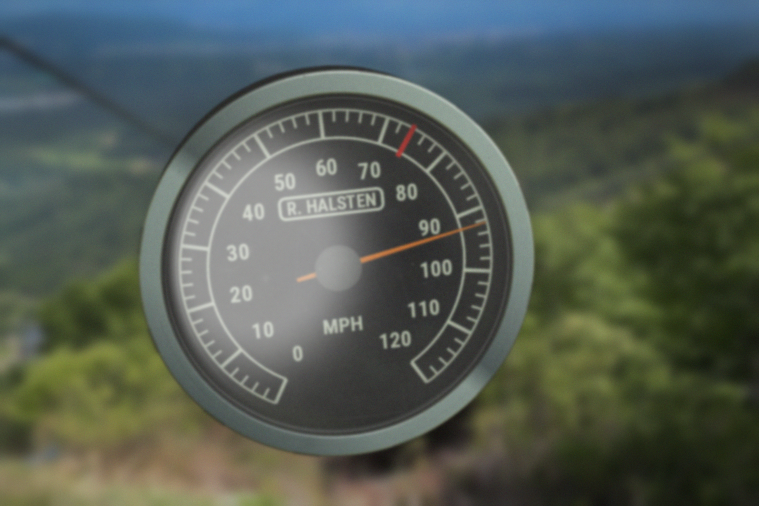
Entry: 92,mph
